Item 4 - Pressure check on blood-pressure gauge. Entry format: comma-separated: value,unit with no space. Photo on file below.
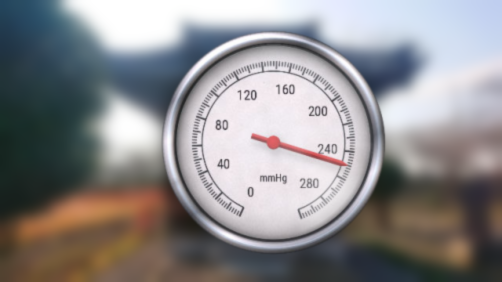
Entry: 250,mmHg
